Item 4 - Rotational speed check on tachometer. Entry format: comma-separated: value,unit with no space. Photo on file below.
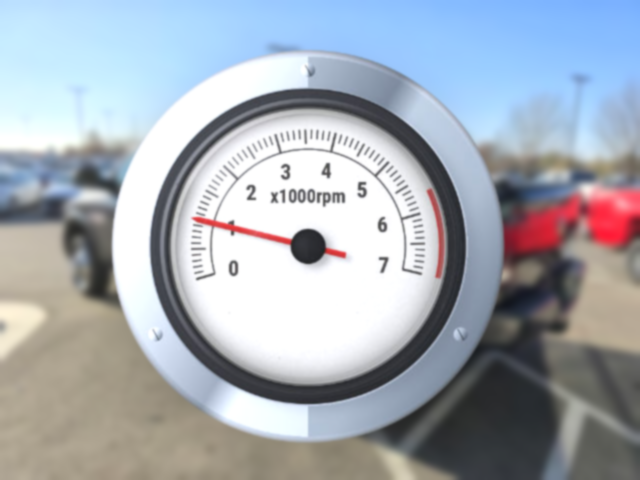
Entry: 1000,rpm
